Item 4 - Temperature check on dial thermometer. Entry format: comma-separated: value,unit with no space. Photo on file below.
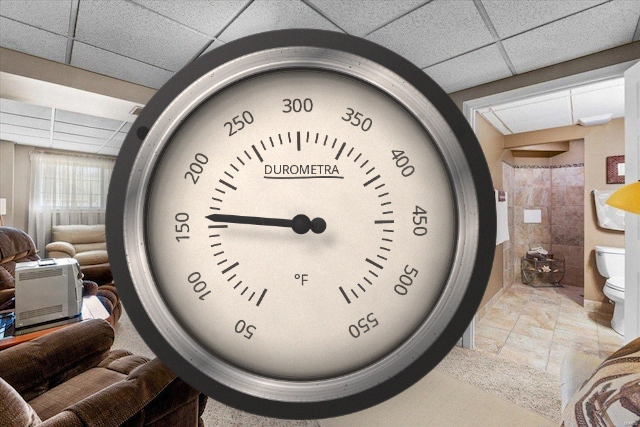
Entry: 160,°F
